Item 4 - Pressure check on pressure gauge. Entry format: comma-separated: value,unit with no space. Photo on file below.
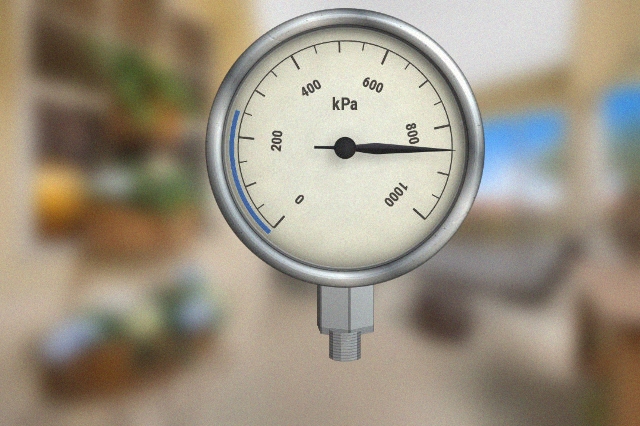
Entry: 850,kPa
